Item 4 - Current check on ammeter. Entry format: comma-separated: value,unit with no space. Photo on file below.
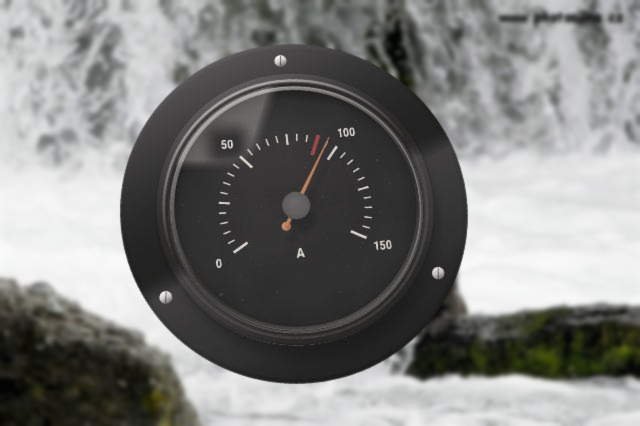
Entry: 95,A
